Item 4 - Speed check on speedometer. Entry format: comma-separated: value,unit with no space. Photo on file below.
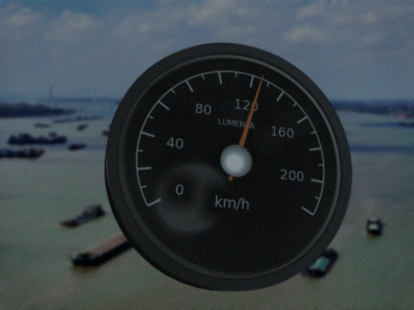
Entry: 125,km/h
